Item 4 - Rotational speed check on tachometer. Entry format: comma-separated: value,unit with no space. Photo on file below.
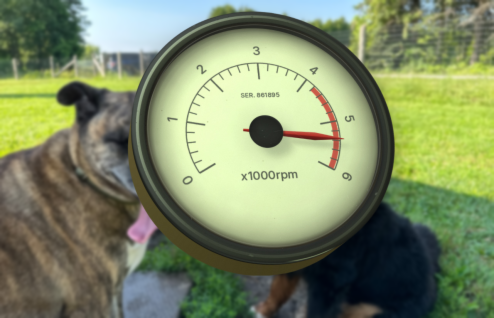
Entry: 5400,rpm
